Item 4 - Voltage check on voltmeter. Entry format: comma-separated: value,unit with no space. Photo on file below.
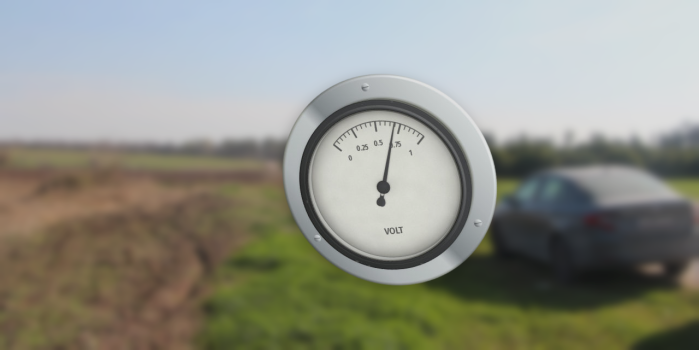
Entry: 0.7,V
